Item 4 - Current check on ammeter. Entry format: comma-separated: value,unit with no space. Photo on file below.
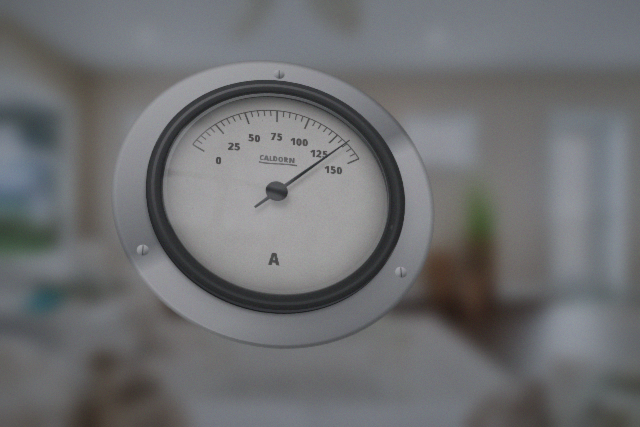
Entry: 135,A
